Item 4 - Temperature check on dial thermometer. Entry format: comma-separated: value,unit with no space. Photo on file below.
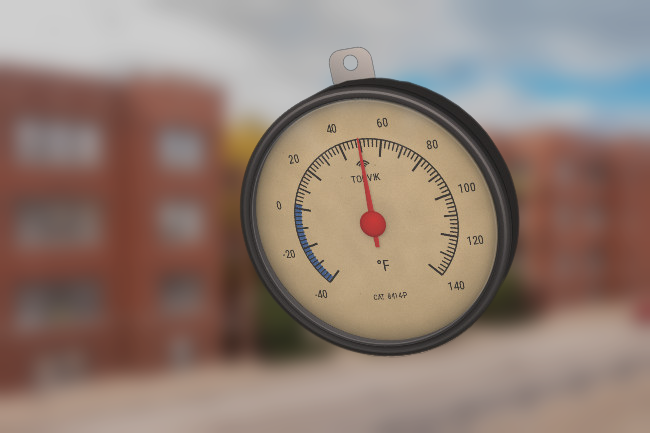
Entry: 50,°F
